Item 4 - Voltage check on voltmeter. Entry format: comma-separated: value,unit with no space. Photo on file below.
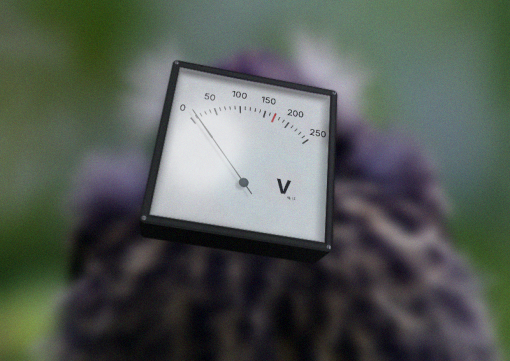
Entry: 10,V
